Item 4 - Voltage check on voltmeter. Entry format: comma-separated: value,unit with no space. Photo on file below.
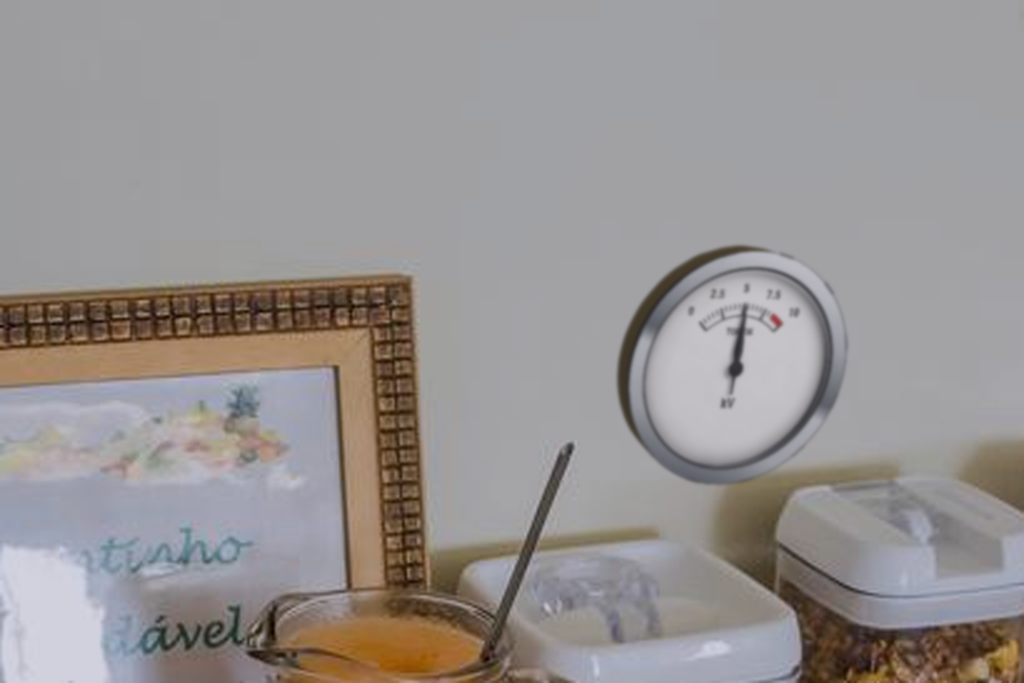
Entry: 5,kV
